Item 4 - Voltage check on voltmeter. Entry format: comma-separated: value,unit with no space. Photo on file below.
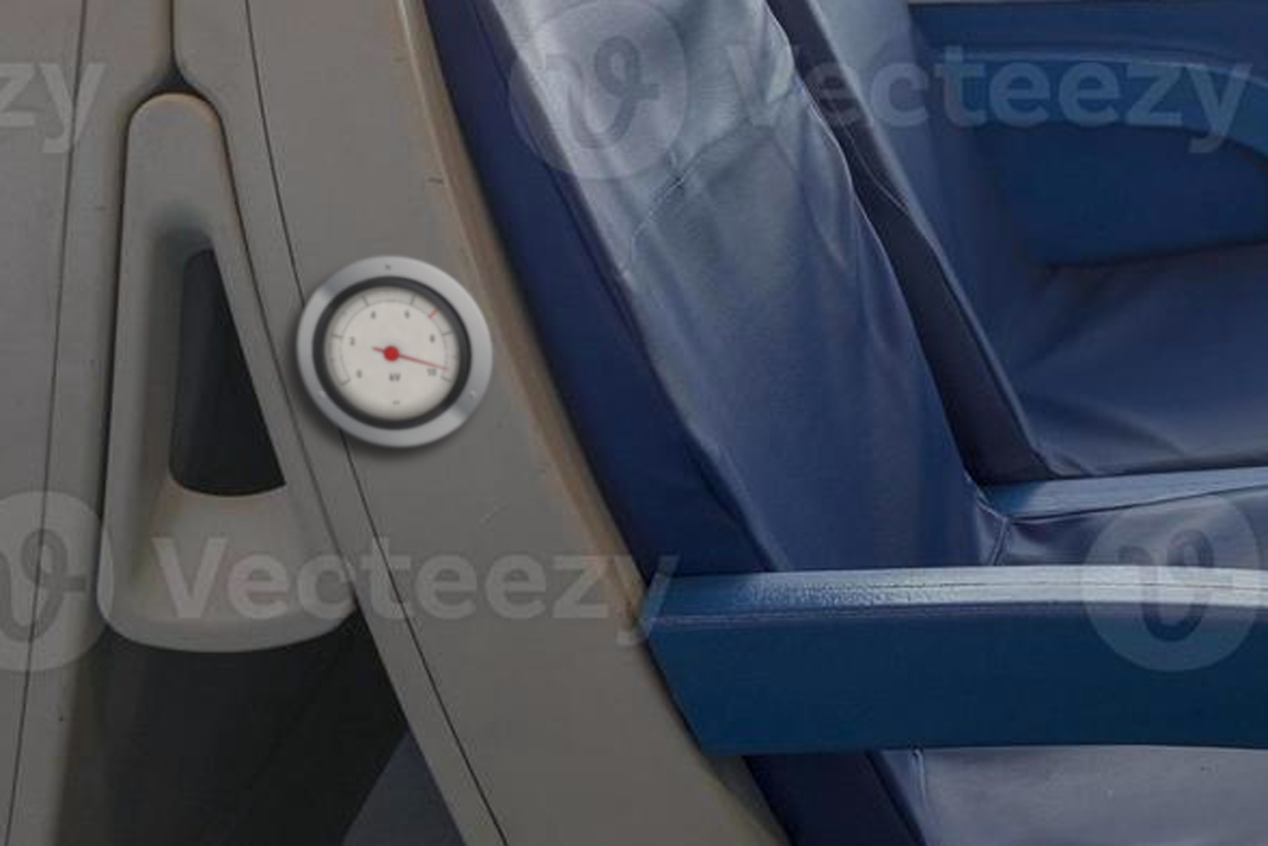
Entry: 9.5,kV
